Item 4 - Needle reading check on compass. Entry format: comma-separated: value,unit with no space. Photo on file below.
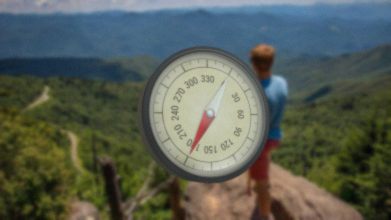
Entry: 180,°
